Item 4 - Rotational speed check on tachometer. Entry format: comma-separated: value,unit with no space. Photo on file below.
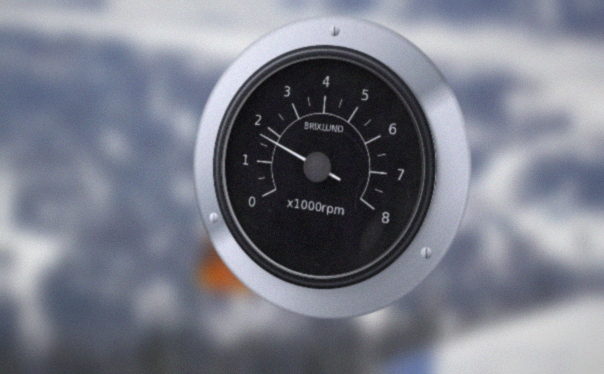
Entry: 1750,rpm
